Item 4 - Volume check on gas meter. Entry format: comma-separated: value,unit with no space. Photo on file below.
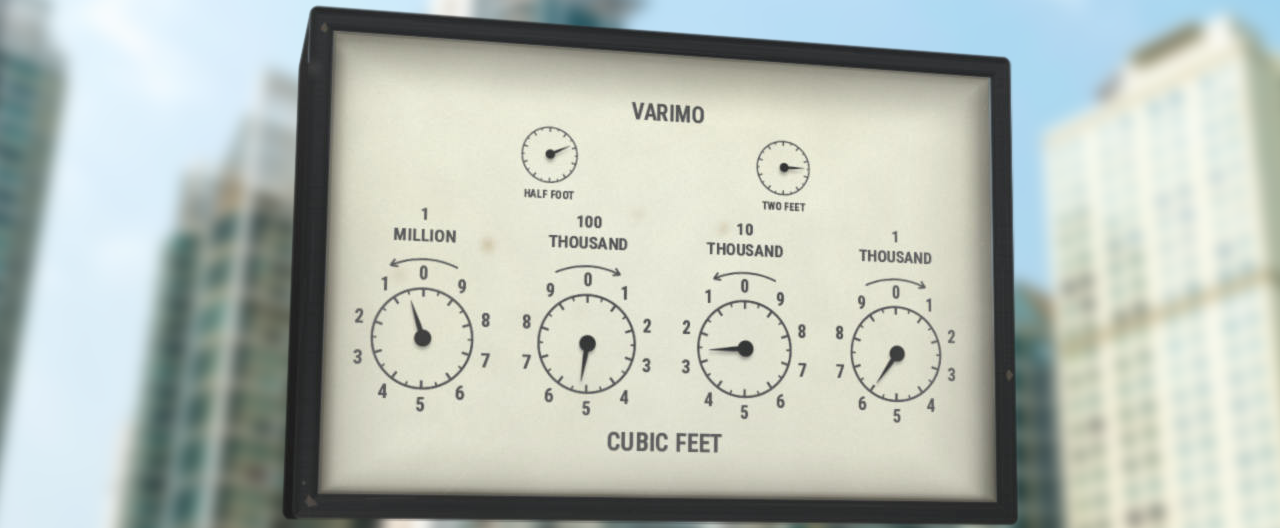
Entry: 52600,ft³
